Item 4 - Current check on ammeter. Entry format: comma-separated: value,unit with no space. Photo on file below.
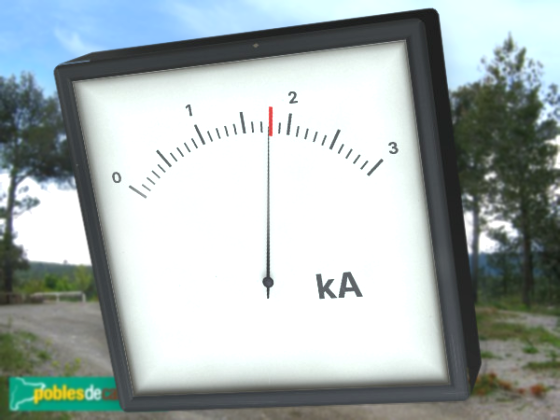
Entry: 1.8,kA
